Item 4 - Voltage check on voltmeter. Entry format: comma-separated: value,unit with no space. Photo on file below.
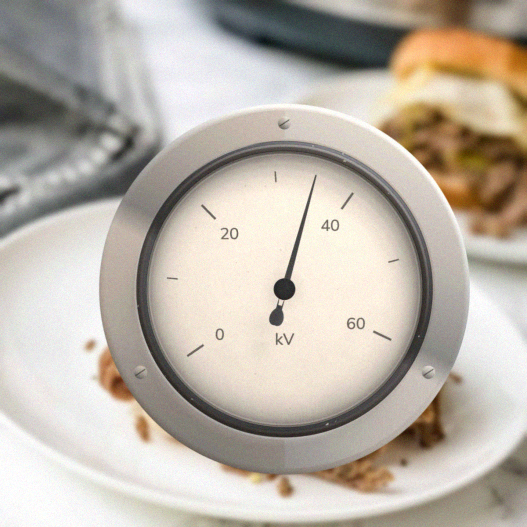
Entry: 35,kV
